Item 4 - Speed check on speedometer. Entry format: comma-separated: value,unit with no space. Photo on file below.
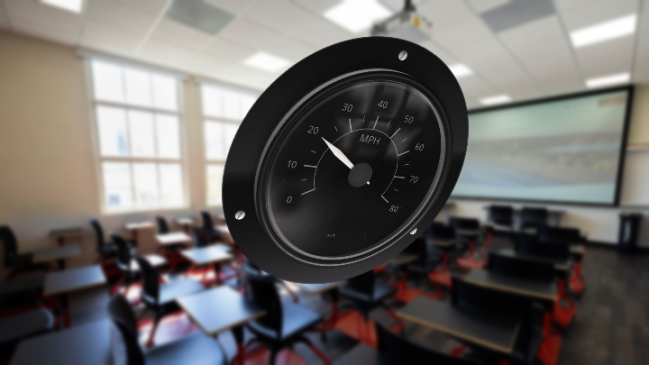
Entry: 20,mph
